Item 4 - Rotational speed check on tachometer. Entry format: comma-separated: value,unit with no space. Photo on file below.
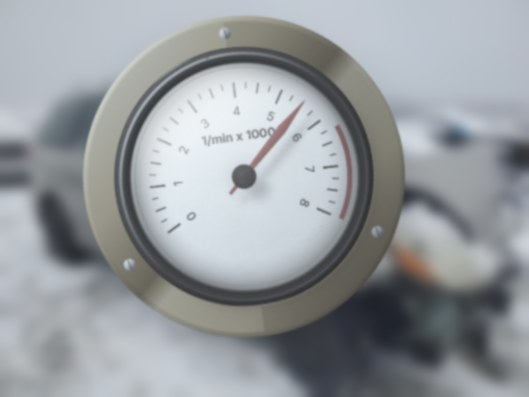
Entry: 5500,rpm
